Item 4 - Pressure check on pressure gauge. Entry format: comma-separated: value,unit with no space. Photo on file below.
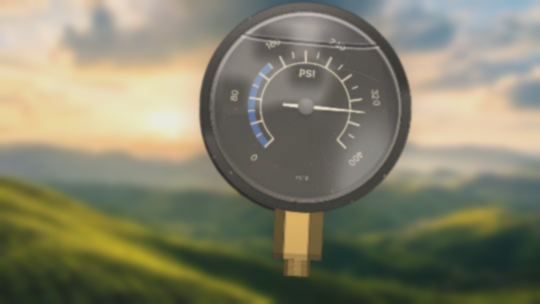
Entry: 340,psi
